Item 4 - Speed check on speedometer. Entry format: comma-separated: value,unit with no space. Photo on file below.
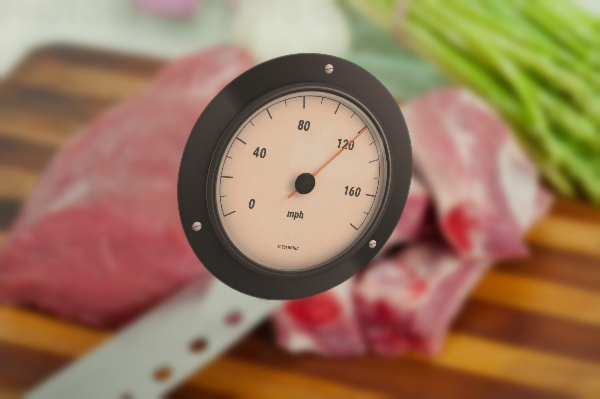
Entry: 120,mph
